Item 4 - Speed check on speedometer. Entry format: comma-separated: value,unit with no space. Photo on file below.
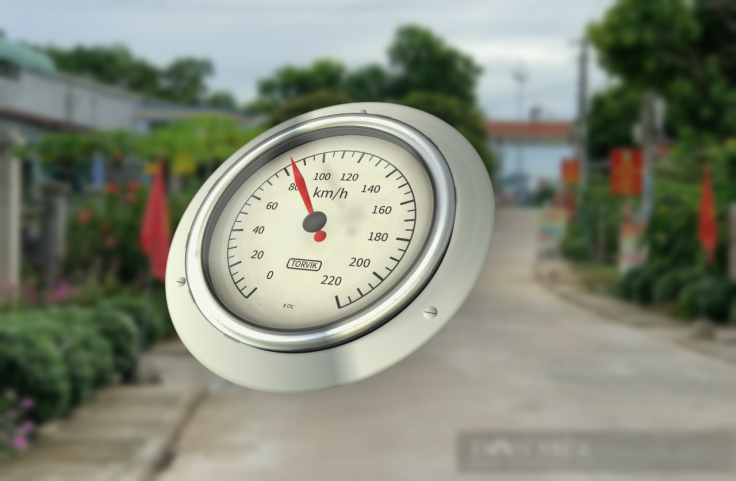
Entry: 85,km/h
